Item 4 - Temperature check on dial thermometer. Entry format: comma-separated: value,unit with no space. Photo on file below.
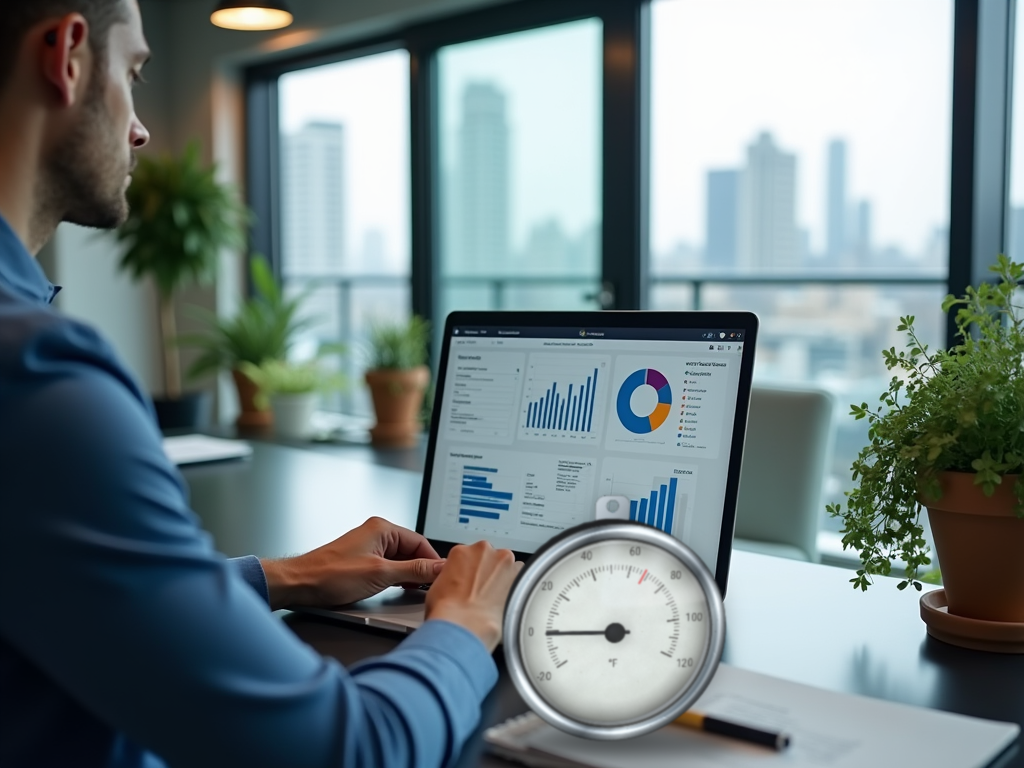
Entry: 0,°F
